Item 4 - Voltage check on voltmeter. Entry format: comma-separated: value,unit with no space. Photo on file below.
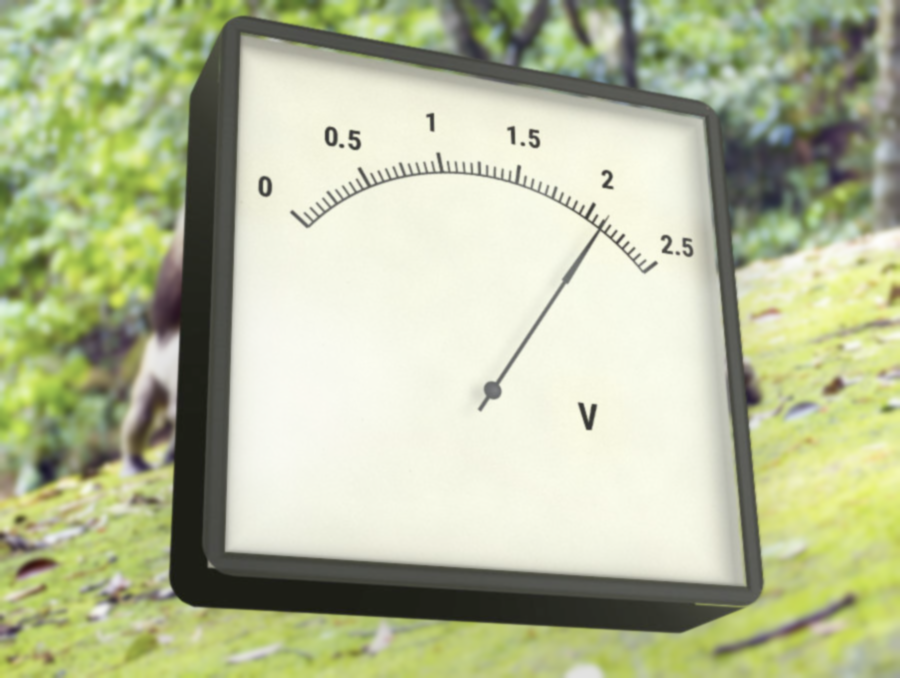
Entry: 2.1,V
